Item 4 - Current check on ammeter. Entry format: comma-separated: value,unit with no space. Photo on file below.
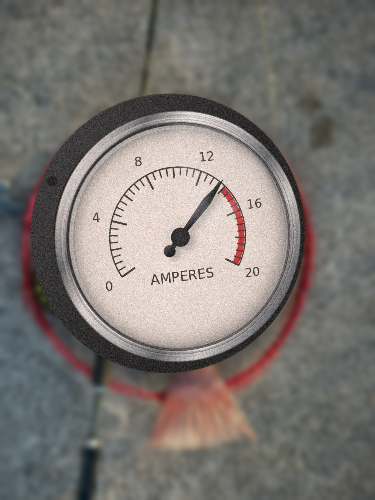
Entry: 13.5,A
